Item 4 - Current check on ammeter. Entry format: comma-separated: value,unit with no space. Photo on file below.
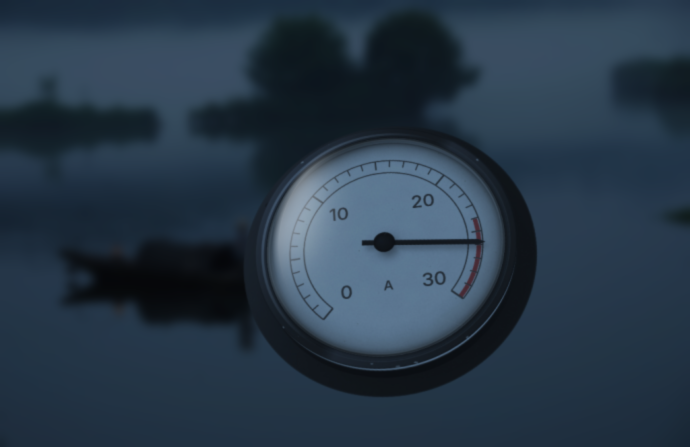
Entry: 26,A
